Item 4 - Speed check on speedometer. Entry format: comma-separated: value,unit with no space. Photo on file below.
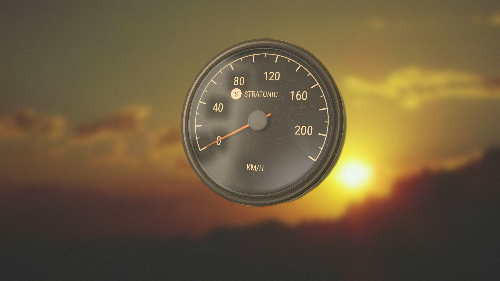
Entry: 0,km/h
